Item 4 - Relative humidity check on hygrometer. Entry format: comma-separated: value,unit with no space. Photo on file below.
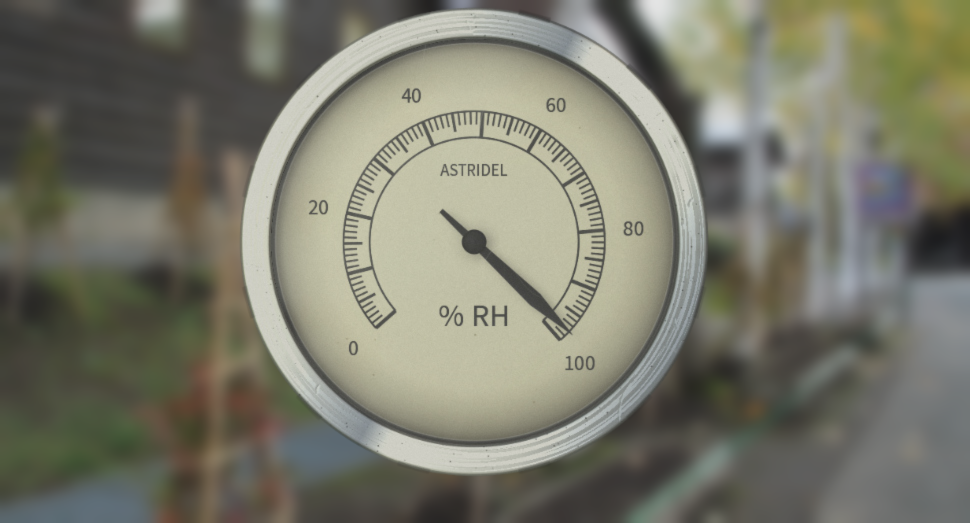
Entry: 98,%
